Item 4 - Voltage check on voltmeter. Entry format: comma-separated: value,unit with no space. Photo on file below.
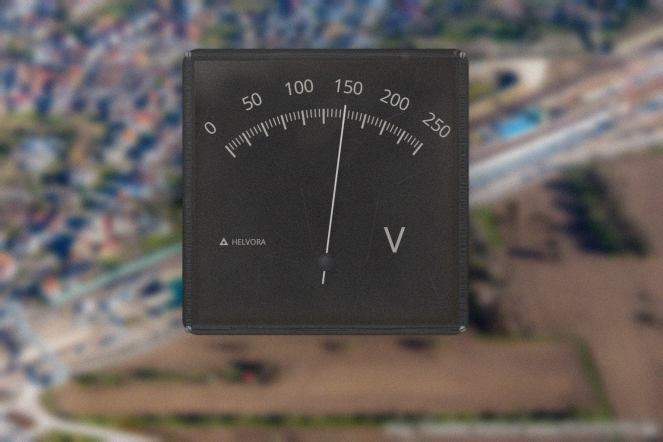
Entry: 150,V
